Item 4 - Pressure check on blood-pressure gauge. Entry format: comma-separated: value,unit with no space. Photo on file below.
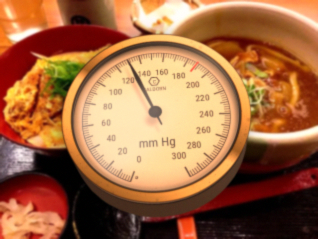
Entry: 130,mmHg
